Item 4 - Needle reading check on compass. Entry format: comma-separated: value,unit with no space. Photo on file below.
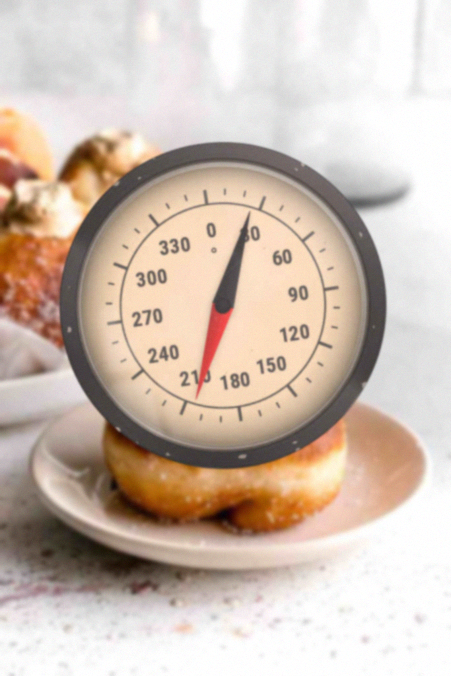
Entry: 205,°
